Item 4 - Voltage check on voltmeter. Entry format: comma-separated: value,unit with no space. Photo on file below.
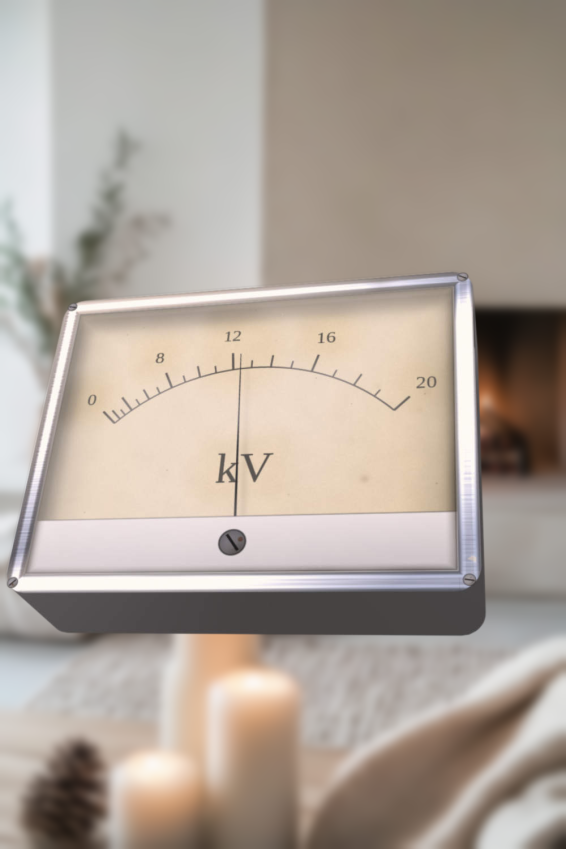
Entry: 12.5,kV
